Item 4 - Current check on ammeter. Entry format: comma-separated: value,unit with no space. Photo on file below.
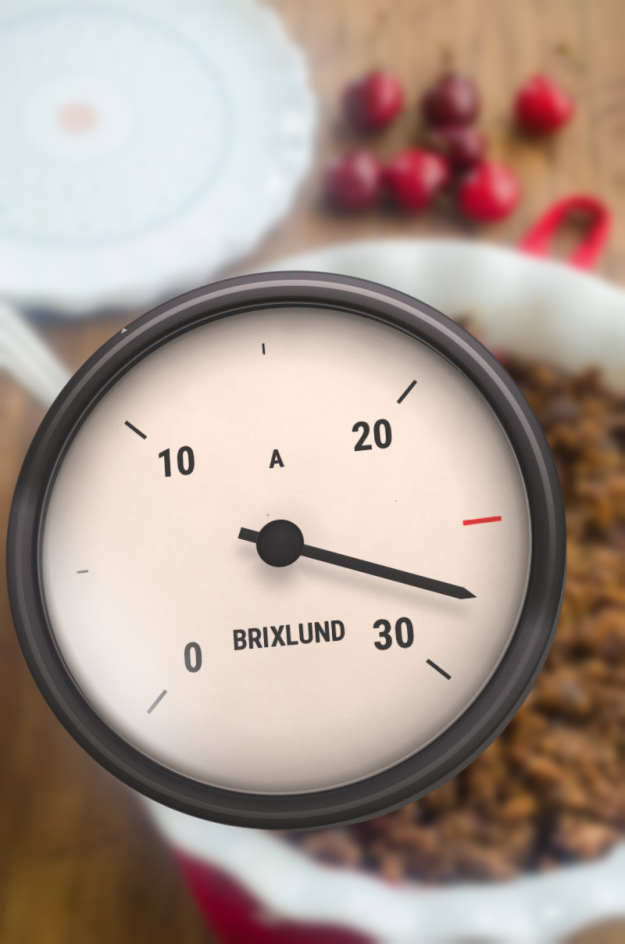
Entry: 27.5,A
